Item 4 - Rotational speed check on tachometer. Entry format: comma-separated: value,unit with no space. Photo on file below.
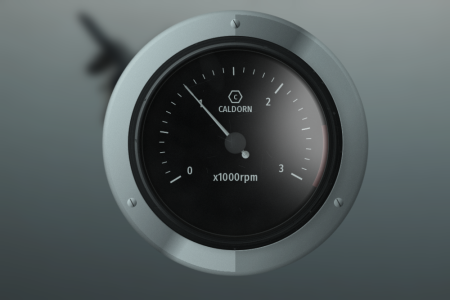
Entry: 1000,rpm
